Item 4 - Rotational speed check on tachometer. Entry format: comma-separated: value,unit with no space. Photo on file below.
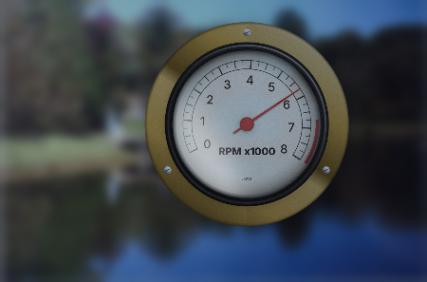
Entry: 5750,rpm
